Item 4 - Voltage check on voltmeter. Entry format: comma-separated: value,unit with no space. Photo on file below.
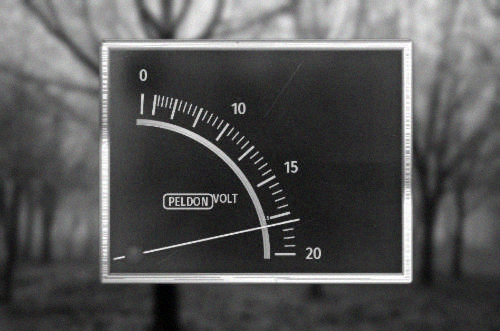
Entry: 18,V
